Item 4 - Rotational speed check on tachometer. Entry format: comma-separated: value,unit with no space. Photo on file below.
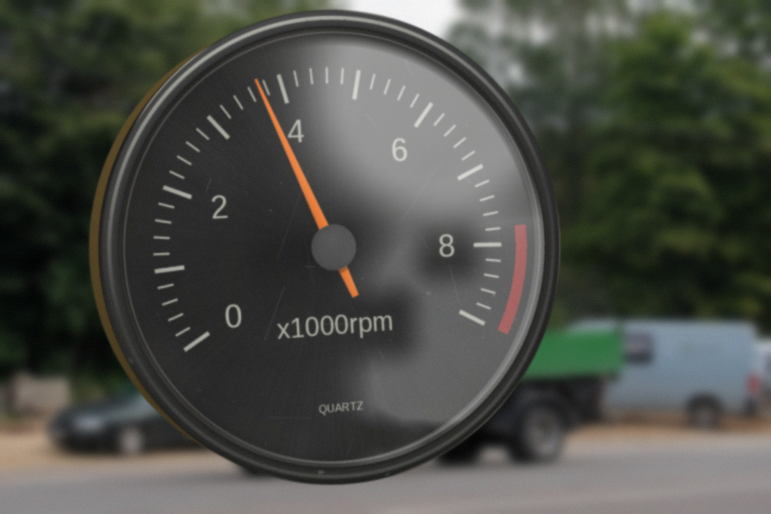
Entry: 3700,rpm
